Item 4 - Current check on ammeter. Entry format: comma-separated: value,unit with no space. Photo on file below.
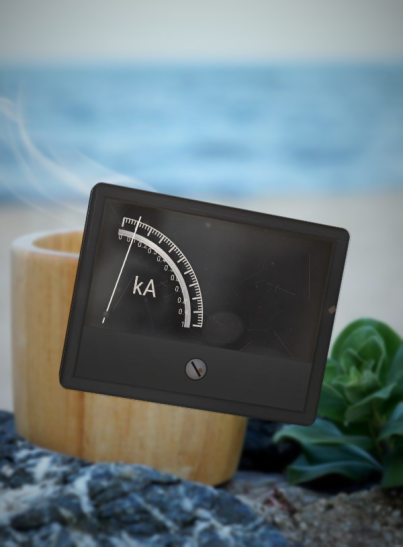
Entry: 0.1,kA
